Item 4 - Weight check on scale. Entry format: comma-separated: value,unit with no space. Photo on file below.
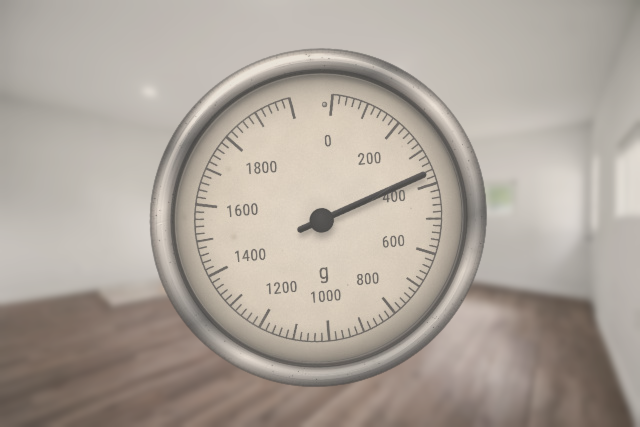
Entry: 360,g
